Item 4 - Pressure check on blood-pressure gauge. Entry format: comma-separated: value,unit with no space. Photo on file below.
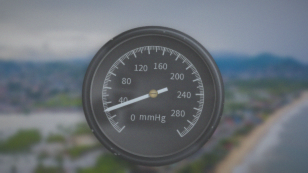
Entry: 30,mmHg
